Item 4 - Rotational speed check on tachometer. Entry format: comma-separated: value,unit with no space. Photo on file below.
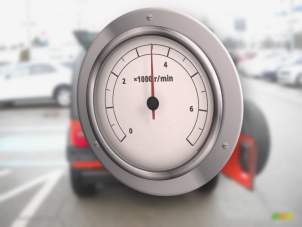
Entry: 3500,rpm
